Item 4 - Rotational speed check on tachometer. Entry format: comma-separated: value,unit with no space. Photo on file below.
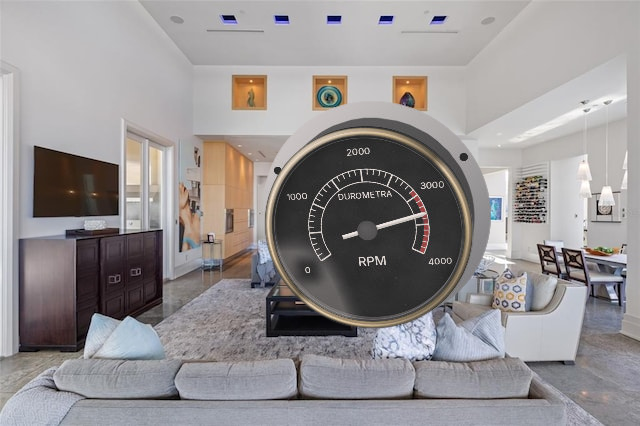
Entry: 3300,rpm
